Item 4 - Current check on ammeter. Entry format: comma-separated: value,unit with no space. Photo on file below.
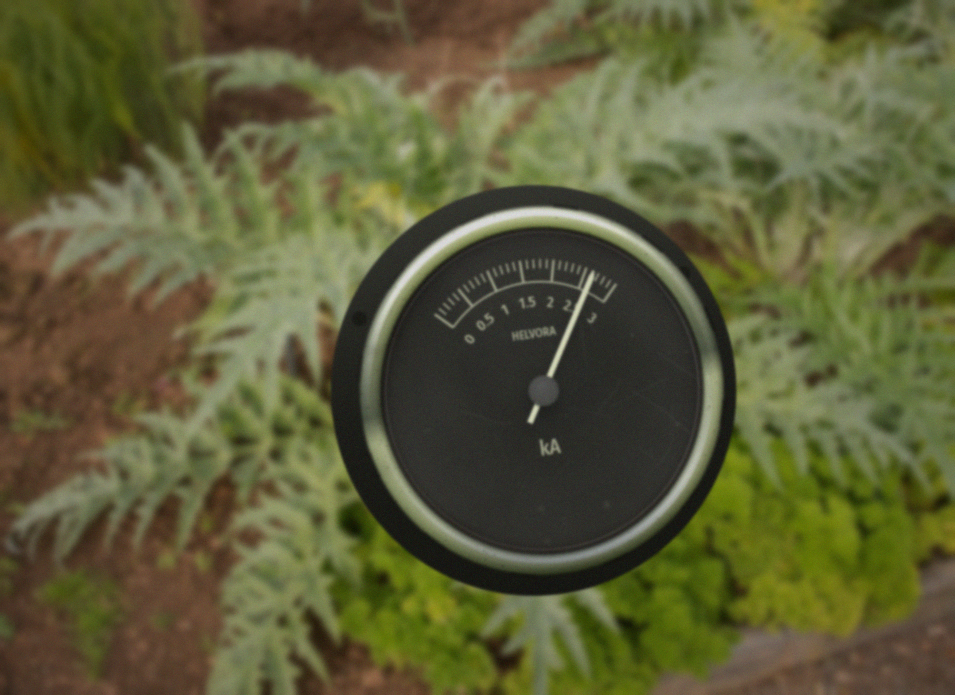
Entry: 2.6,kA
